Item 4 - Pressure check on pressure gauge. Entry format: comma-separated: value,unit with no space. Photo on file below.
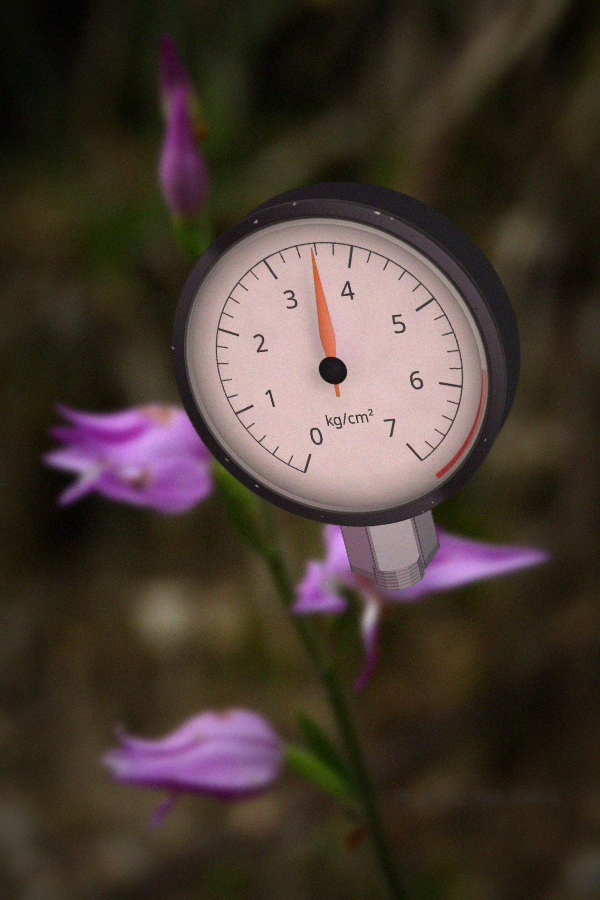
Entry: 3.6,kg/cm²
